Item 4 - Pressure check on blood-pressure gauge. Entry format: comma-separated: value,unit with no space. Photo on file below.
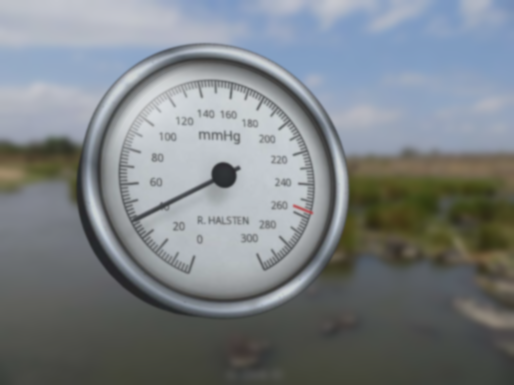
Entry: 40,mmHg
